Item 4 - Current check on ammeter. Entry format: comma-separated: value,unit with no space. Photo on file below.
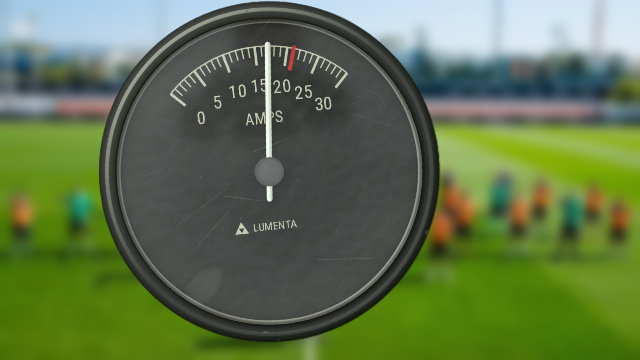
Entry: 17,A
